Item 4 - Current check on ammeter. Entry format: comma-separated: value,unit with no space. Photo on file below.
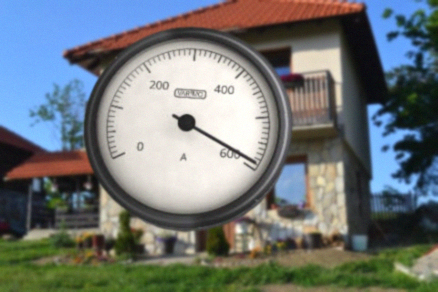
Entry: 590,A
